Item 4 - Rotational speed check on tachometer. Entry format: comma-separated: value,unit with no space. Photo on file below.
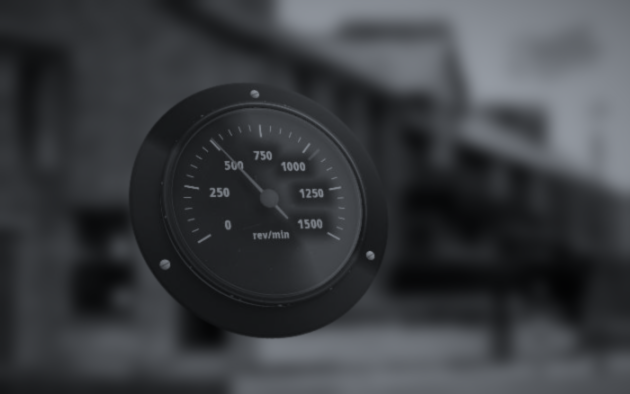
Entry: 500,rpm
